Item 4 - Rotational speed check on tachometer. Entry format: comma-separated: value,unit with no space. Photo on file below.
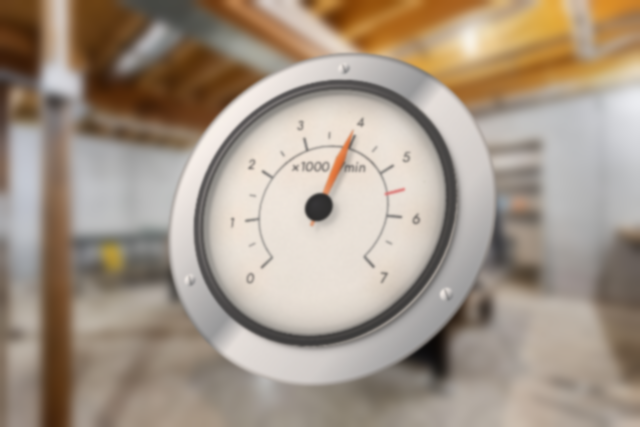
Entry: 4000,rpm
